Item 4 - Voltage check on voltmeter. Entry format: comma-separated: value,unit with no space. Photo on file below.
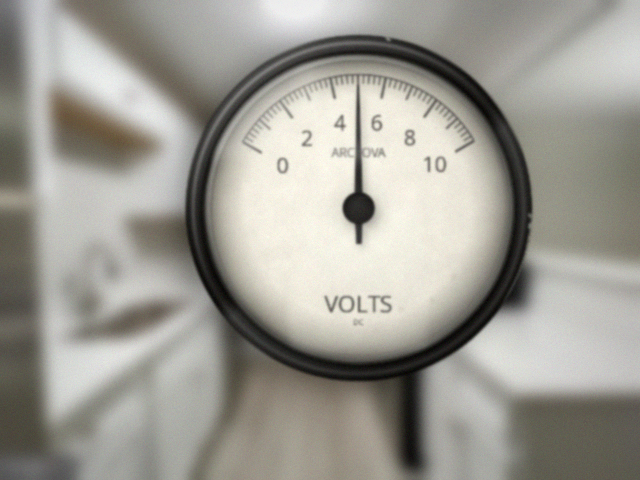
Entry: 5,V
